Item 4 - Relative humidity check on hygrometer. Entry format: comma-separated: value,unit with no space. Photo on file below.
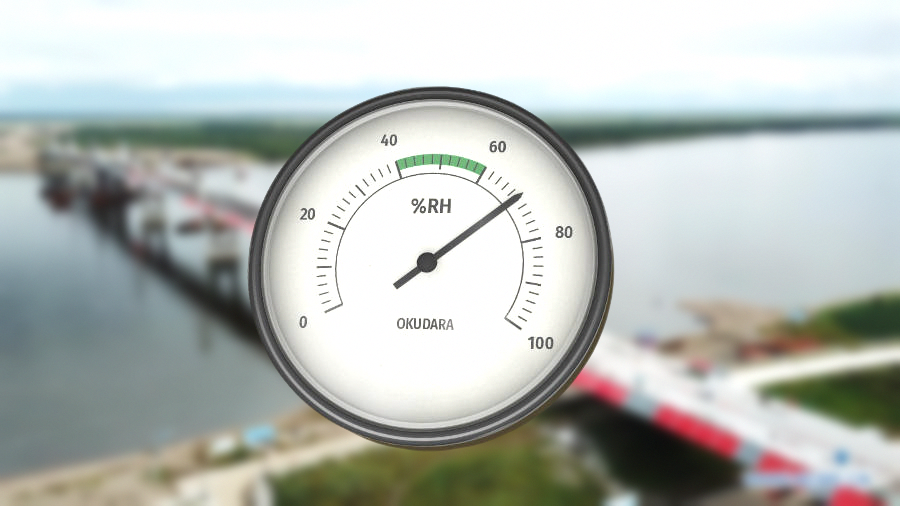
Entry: 70,%
